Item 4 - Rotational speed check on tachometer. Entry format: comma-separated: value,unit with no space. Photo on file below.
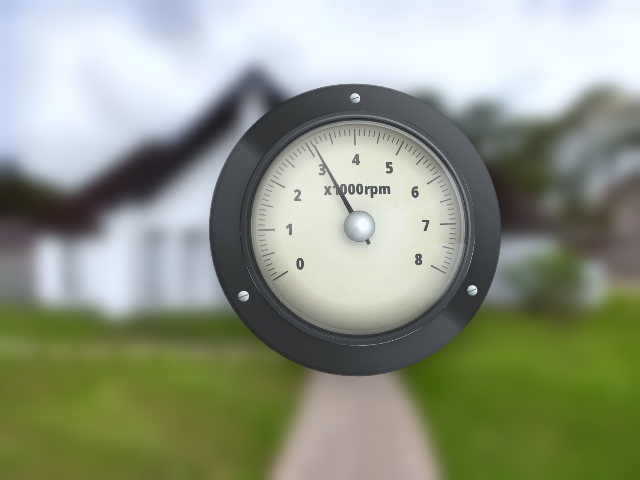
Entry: 3100,rpm
